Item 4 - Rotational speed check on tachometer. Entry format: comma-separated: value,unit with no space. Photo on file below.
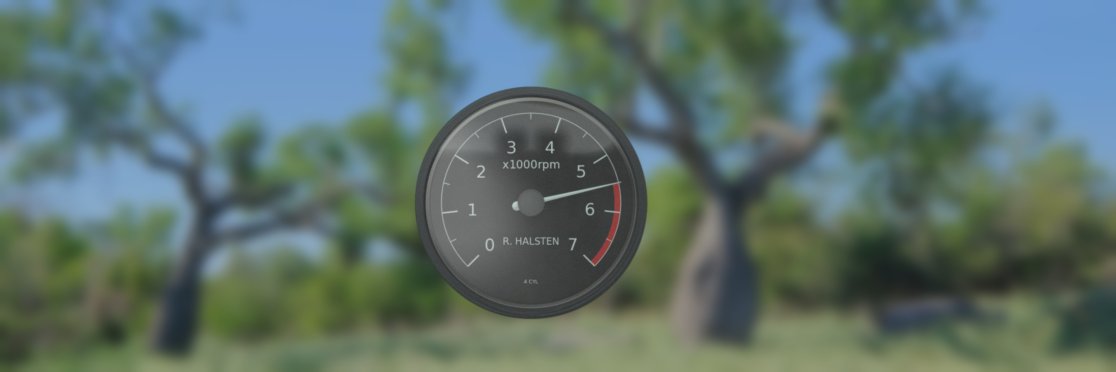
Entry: 5500,rpm
